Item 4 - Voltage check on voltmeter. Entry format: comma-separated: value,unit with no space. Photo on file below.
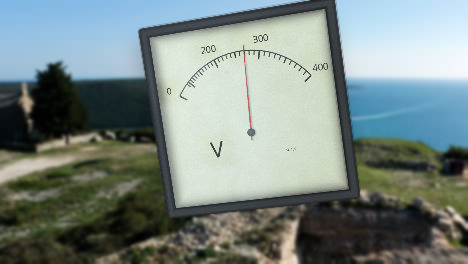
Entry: 270,V
